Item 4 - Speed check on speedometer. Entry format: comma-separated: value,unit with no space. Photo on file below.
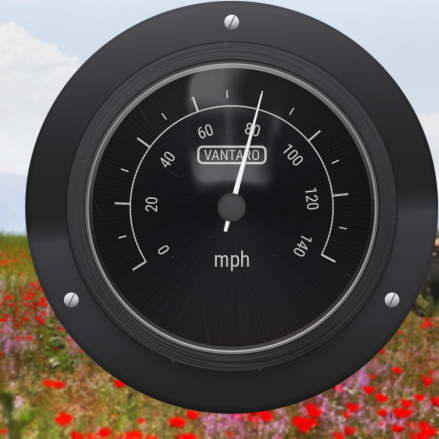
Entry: 80,mph
